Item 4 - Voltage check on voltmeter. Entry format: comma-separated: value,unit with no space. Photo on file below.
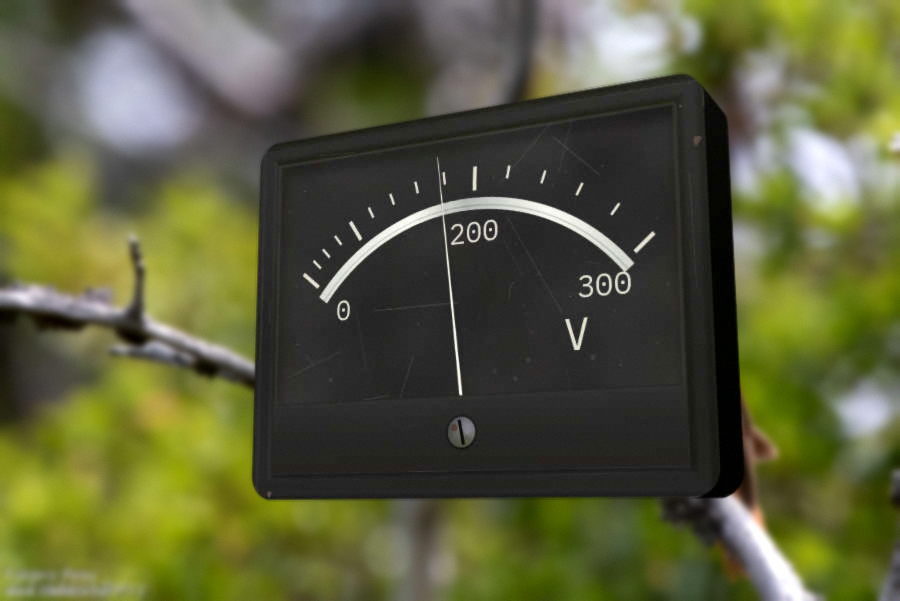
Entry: 180,V
